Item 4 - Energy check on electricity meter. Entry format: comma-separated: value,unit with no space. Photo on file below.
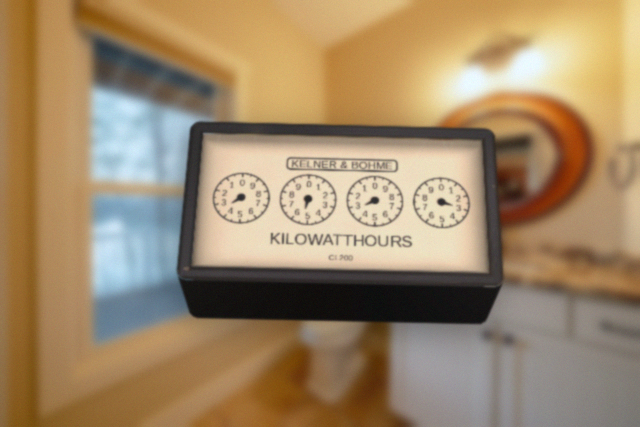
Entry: 3533,kWh
